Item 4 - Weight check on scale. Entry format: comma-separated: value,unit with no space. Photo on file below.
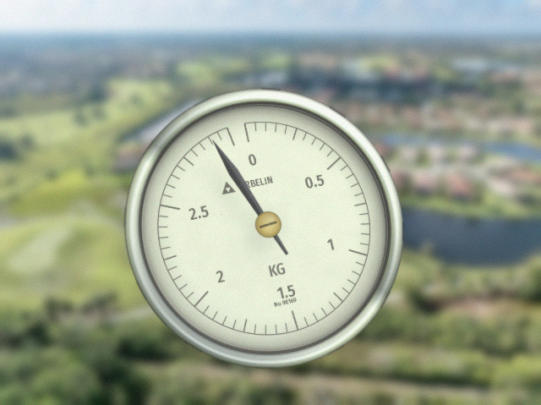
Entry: 2.9,kg
